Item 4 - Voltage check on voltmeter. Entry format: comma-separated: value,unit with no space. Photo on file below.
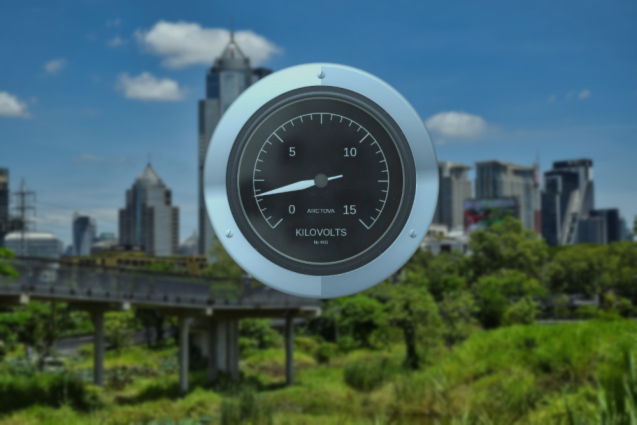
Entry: 1.75,kV
